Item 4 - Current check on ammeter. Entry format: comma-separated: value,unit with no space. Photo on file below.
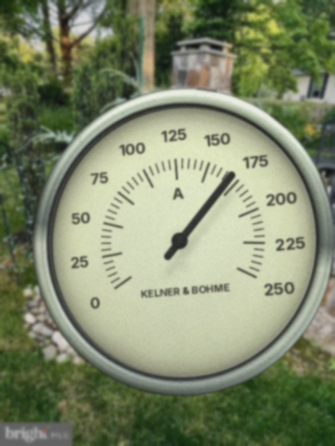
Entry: 170,A
